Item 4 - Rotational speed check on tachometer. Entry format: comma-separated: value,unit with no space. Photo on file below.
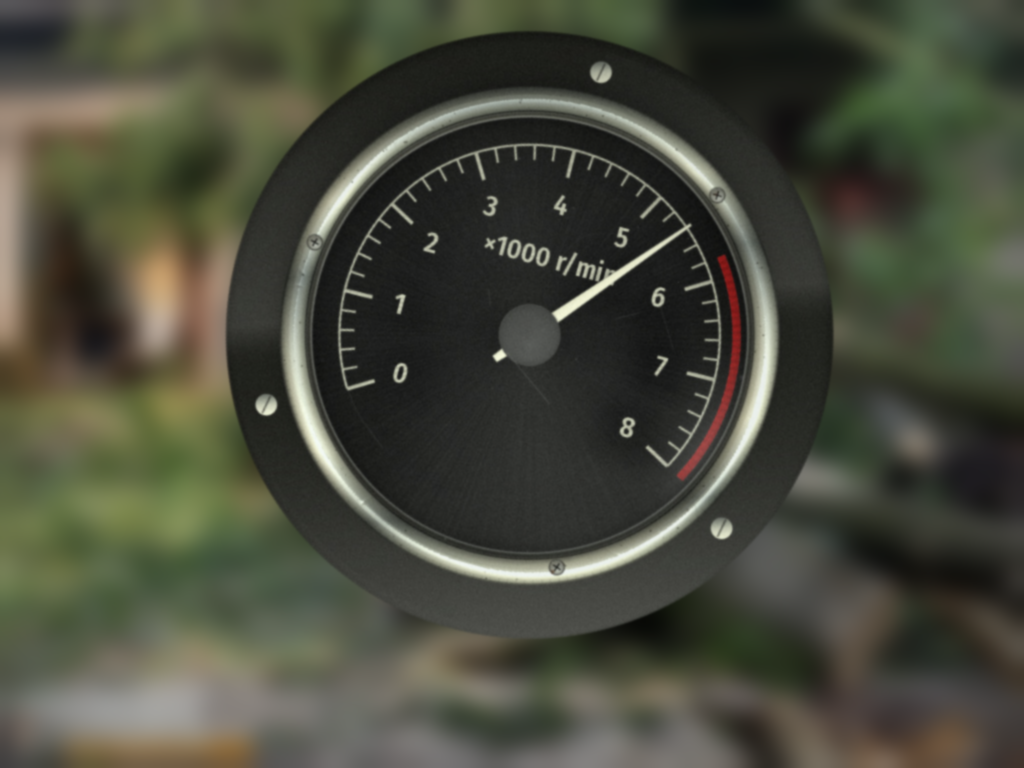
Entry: 5400,rpm
